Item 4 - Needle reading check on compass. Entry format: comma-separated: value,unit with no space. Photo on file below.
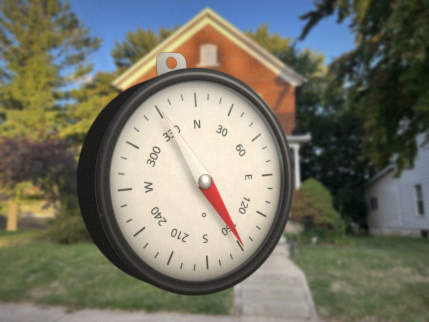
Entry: 150,°
